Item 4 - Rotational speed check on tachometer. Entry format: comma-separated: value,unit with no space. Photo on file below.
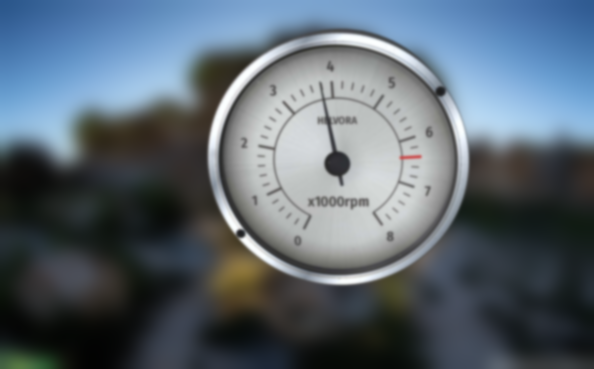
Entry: 3800,rpm
